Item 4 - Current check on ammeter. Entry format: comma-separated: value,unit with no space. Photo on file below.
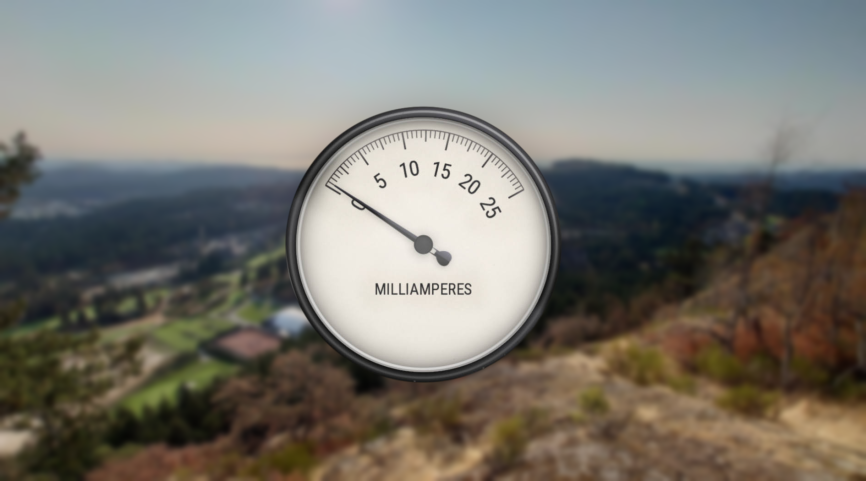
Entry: 0.5,mA
